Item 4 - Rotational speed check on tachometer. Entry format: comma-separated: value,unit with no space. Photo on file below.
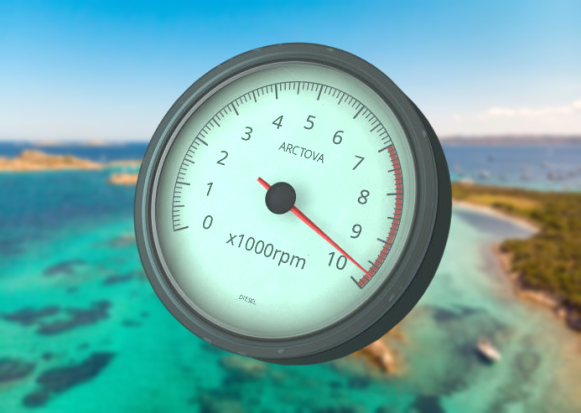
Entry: 9700,rpm
